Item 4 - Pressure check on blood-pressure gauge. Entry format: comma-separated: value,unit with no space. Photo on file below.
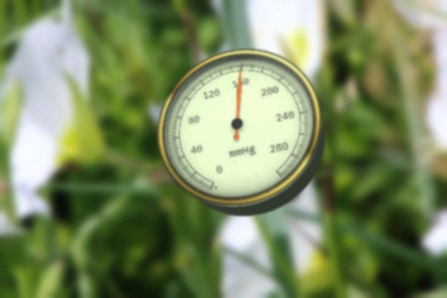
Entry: 160,mmHg
